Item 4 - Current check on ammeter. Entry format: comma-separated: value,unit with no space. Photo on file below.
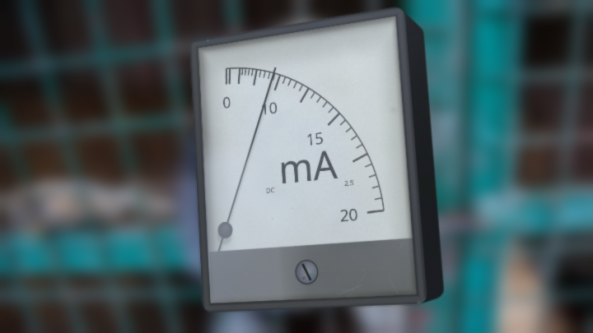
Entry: 9.5,mA
